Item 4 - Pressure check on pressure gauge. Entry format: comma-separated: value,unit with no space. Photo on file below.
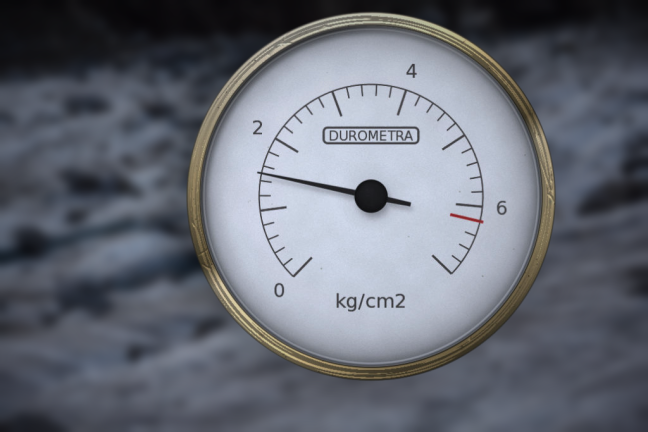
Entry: 1.5,kg/cm²
